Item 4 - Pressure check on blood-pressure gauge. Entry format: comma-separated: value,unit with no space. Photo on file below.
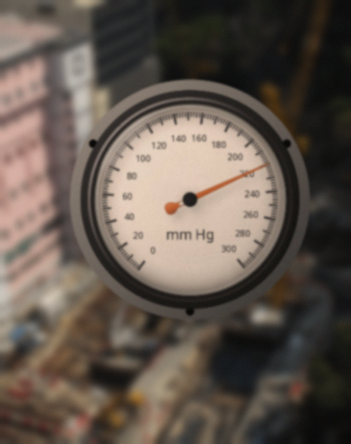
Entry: 220,mmHg
